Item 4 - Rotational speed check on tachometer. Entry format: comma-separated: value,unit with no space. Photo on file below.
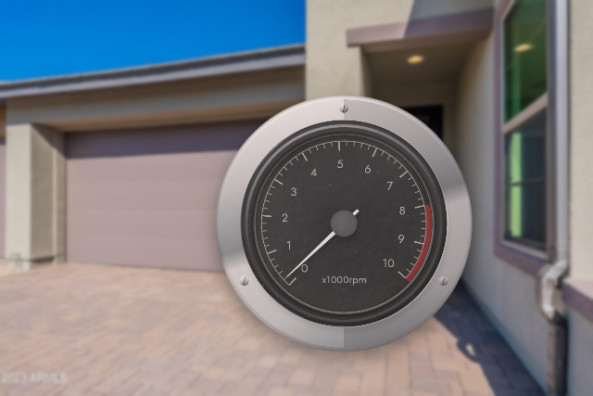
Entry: 200,rpm
